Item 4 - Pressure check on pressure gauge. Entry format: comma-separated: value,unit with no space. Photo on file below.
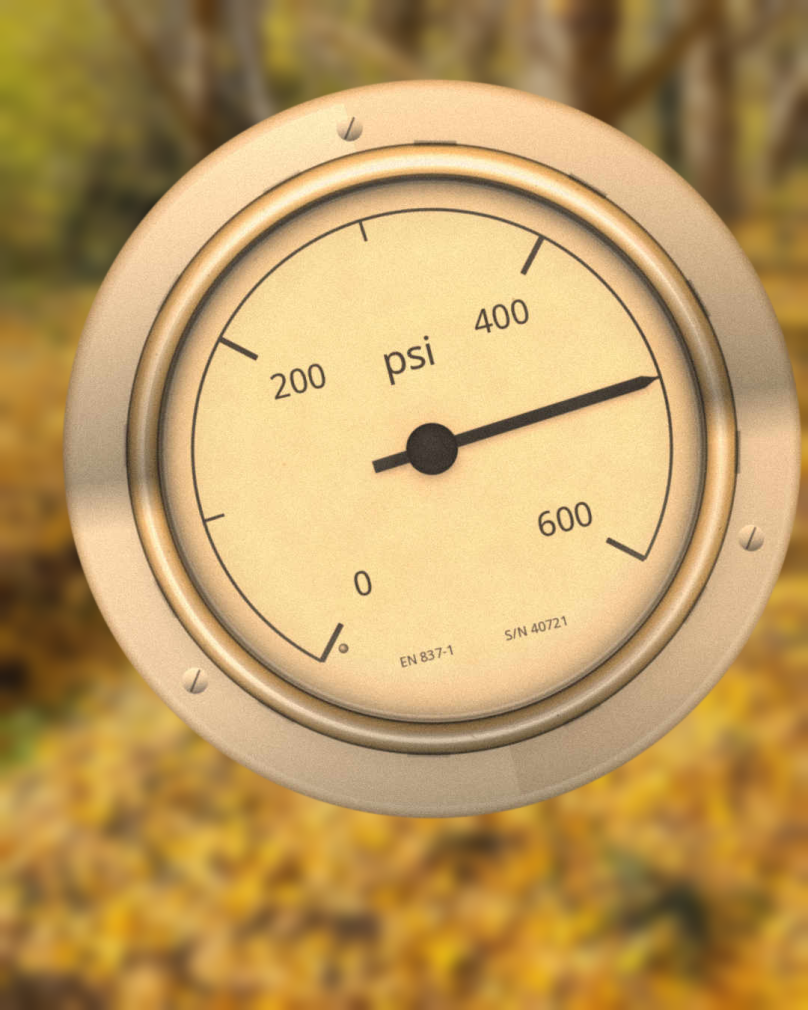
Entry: 500,psi
